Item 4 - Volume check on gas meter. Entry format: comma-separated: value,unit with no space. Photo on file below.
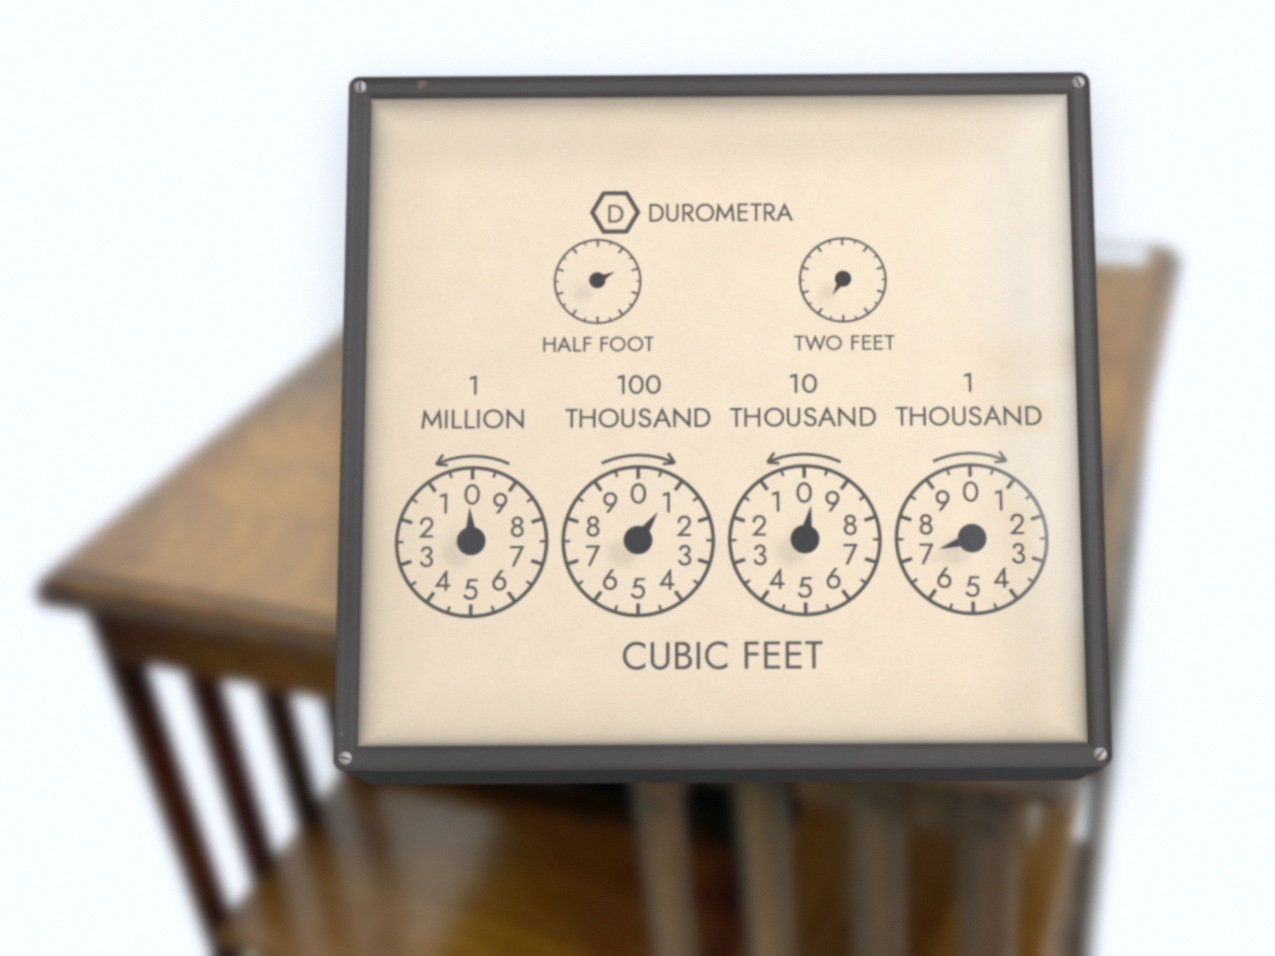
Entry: 9700,ft³
